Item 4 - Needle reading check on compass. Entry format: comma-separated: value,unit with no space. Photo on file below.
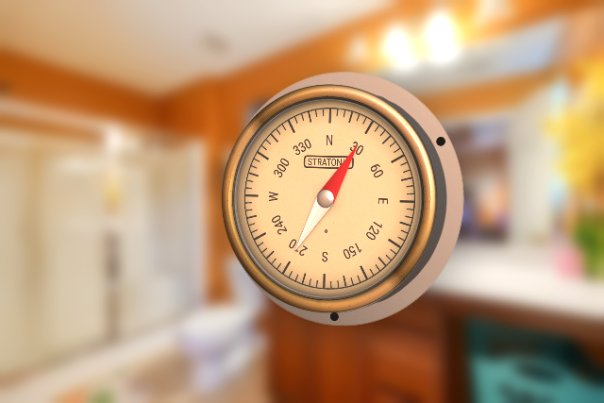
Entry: 30,°
